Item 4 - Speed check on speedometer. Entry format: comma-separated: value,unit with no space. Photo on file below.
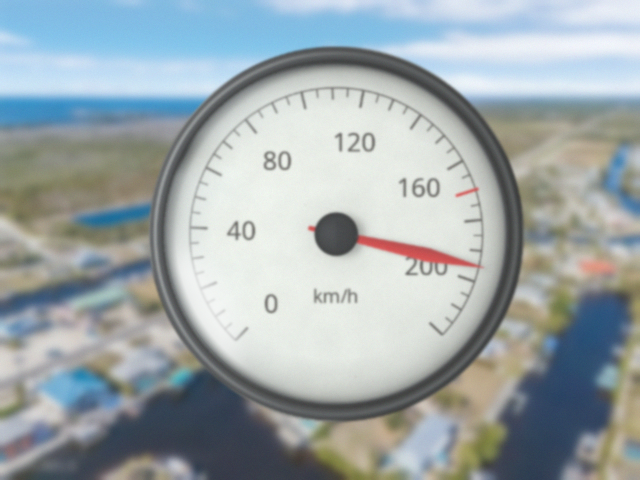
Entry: 195,km/h
